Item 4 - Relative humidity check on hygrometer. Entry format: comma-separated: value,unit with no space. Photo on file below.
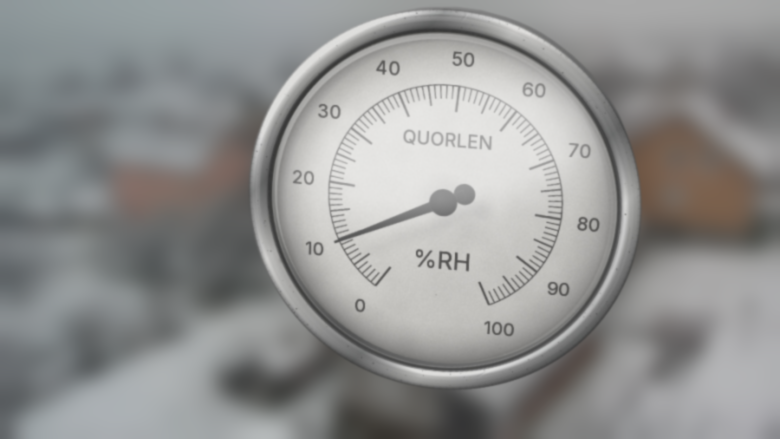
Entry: 10,%
